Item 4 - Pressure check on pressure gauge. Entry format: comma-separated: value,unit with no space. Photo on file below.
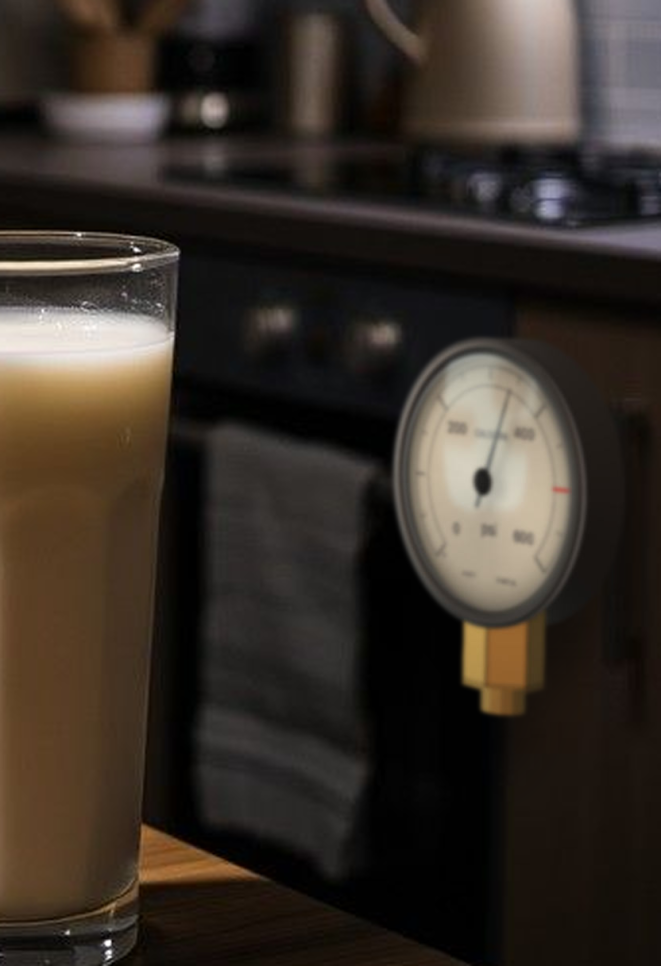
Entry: 350,psi
